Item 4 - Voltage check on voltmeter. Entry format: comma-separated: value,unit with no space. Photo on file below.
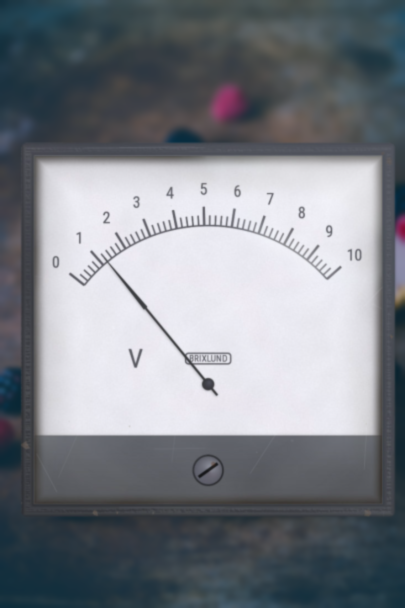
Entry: 1.2,V
